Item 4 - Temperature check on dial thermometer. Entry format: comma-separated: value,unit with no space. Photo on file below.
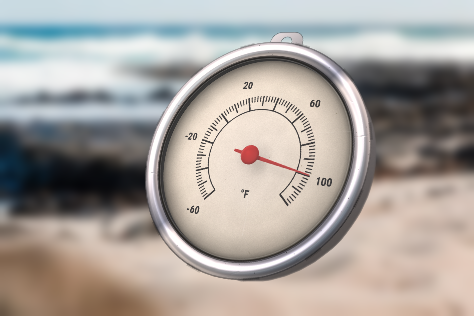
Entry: 100,°F
